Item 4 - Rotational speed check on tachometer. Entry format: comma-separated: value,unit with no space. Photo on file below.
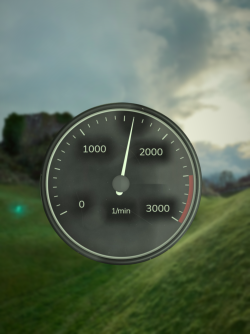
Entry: 1600,rpm
